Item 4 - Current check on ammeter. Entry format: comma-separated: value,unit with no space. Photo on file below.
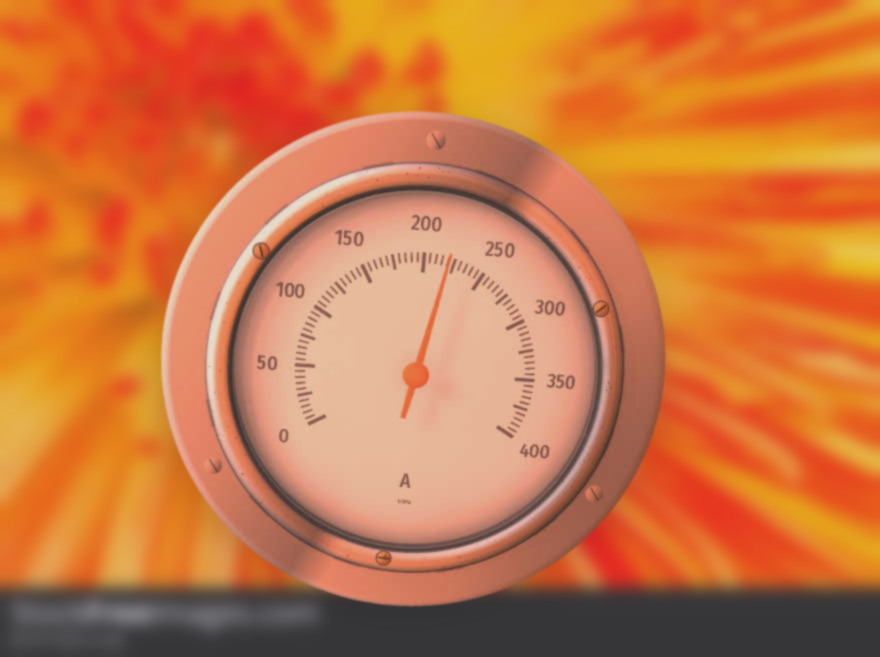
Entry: 220,A
